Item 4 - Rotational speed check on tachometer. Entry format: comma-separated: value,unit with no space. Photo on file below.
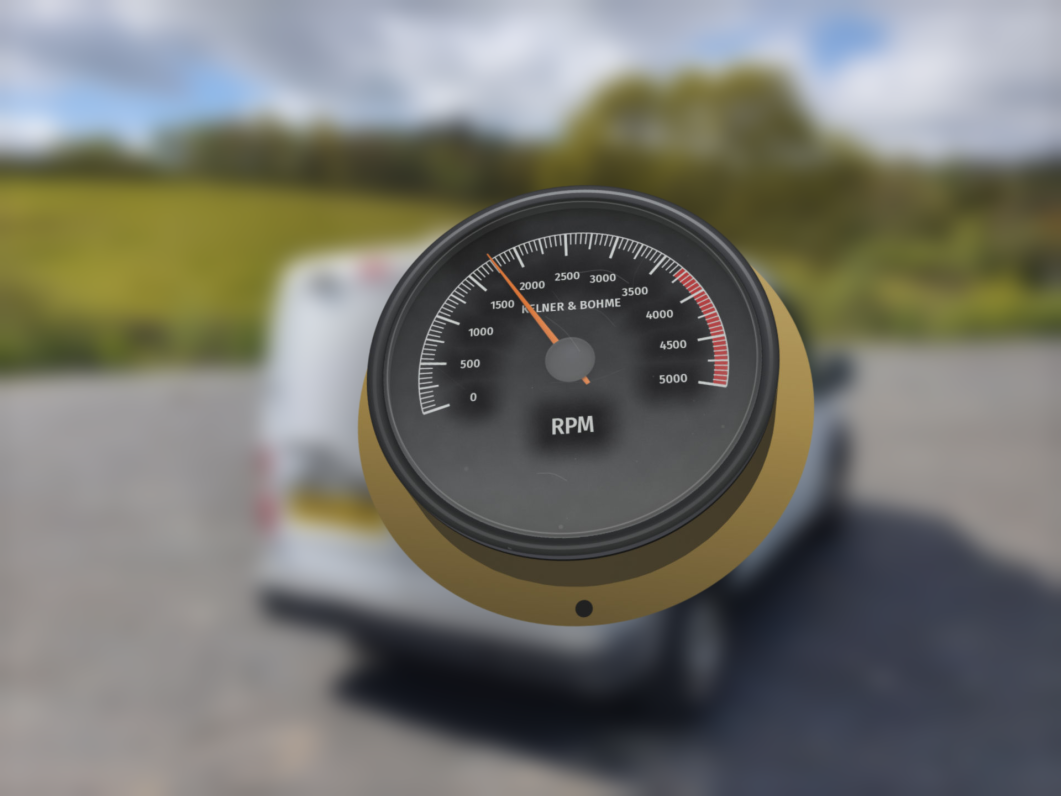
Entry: 1750,rpm
